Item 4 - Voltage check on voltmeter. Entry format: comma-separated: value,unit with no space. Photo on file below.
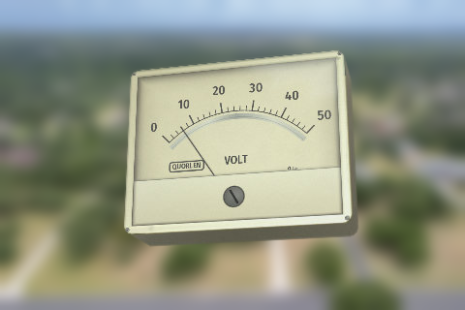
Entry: 6,V
